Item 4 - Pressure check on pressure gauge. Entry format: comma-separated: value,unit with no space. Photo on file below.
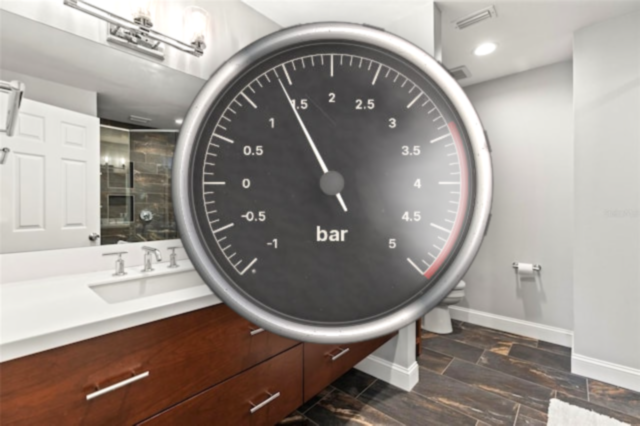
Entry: 1.4,bar
